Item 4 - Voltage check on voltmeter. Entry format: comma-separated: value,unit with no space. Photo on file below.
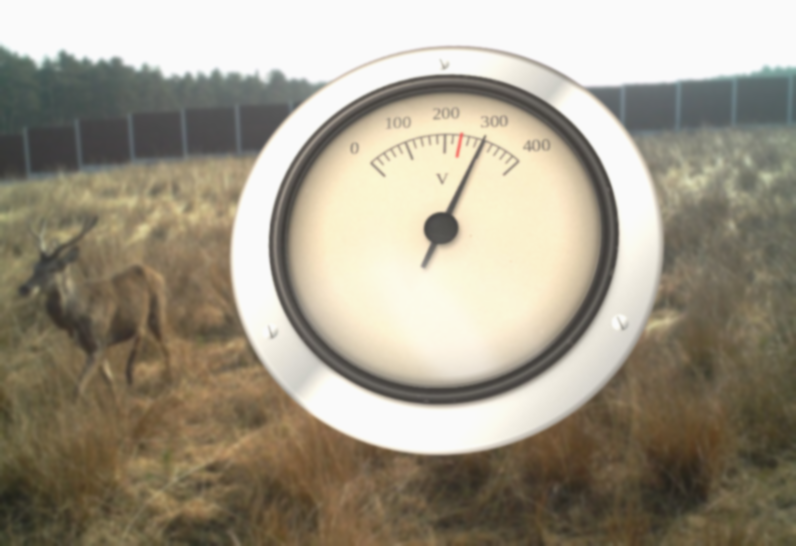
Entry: 300,V
